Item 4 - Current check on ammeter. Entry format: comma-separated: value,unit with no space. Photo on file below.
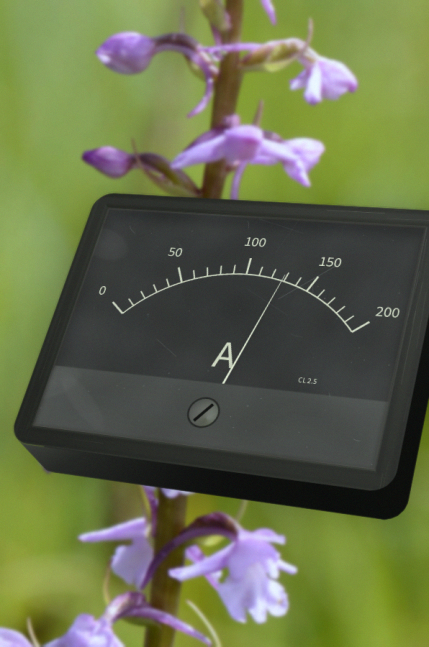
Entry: 130,A
